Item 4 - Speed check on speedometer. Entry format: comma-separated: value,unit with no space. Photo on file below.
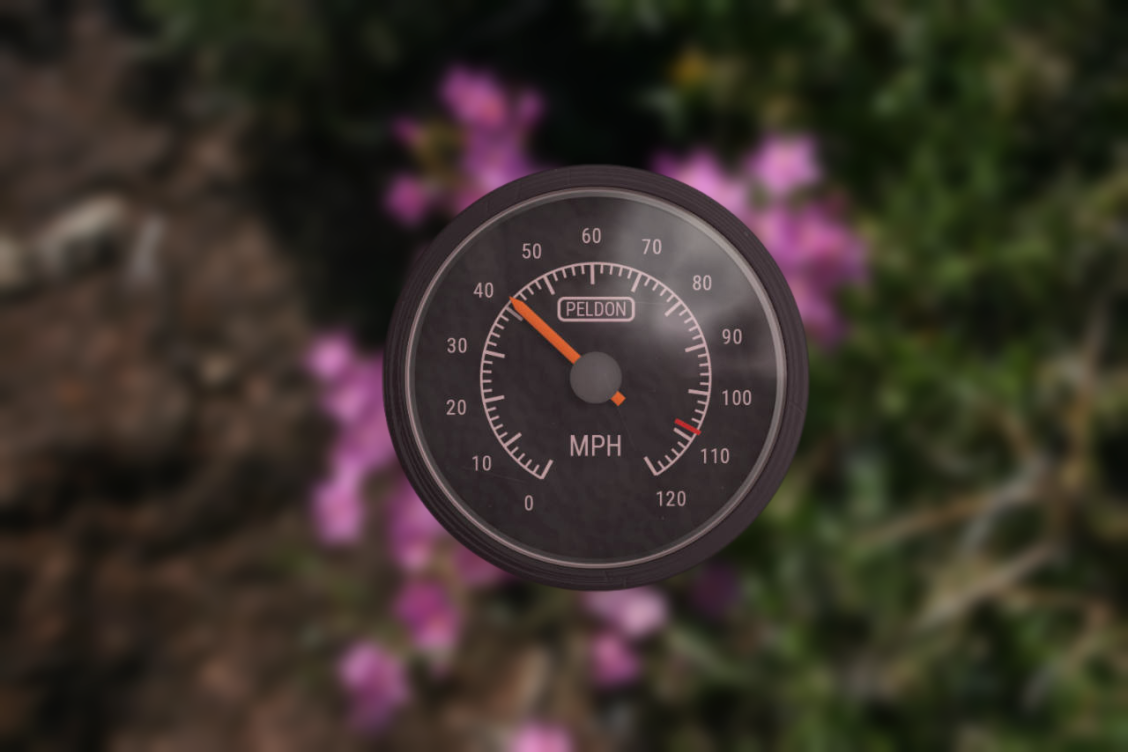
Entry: 42,mph
